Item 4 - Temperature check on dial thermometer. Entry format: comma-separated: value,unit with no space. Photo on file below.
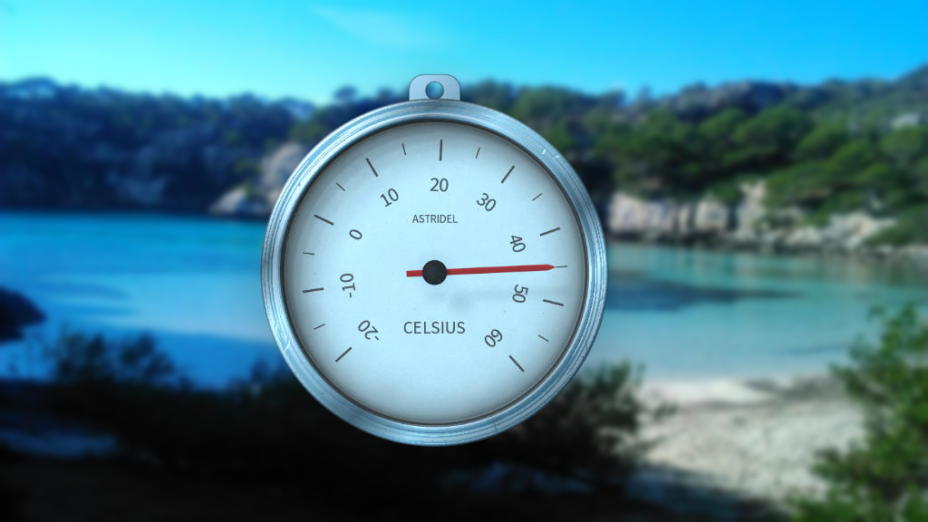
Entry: 45,°C
